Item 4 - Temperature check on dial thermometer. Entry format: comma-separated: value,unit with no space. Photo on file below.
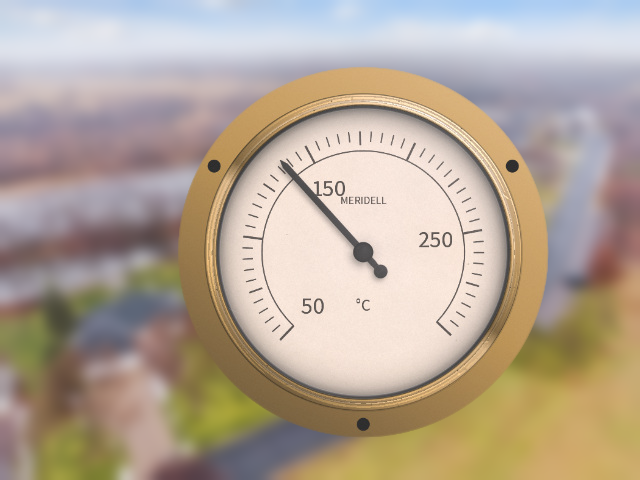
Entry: 137.5,°C
